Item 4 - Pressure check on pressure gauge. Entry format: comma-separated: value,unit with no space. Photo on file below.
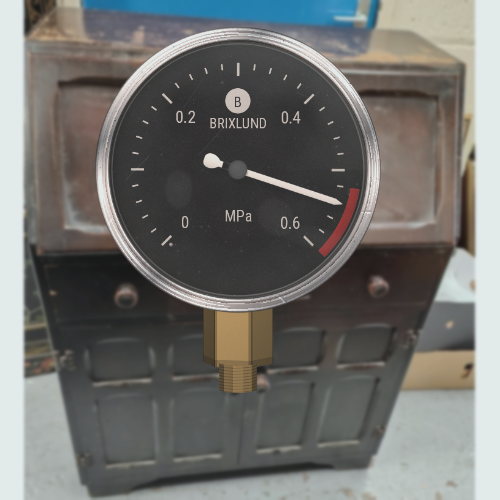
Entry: 0.54,MPa
